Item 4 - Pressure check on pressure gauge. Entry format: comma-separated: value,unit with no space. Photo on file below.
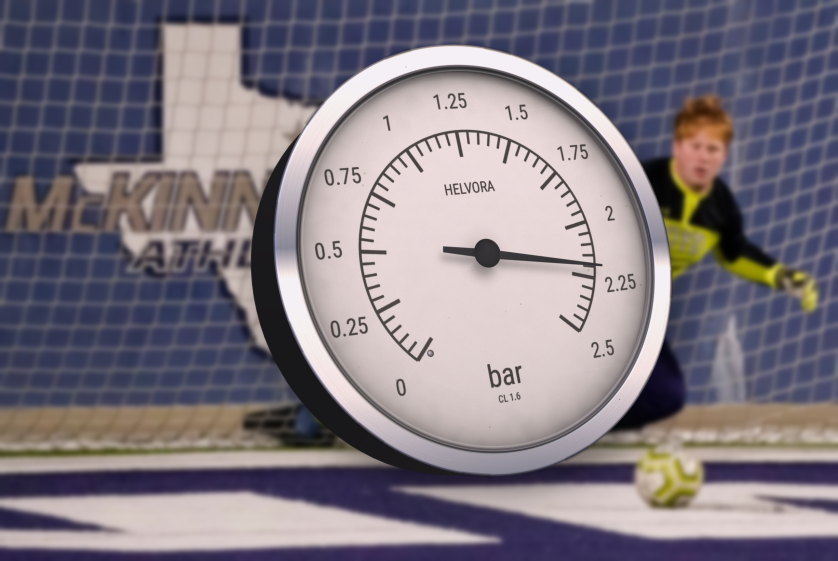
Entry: 2.2,bar
